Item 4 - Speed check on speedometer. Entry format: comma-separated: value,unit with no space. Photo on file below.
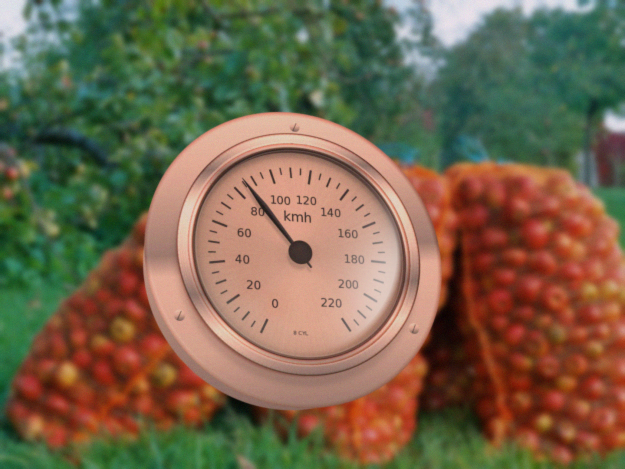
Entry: 85,km/h
